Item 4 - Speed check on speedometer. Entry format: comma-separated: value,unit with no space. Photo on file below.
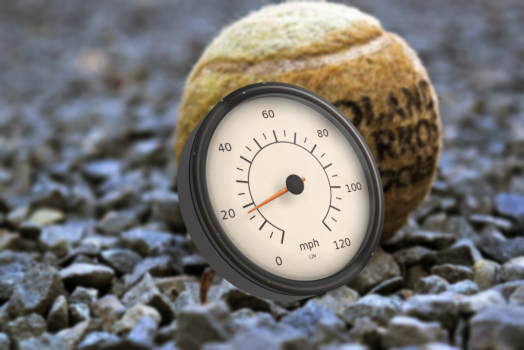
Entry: 17.5,mph
